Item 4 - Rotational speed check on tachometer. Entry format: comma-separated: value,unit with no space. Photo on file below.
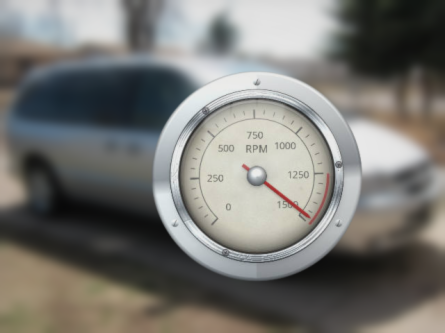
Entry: 1475,rpm
